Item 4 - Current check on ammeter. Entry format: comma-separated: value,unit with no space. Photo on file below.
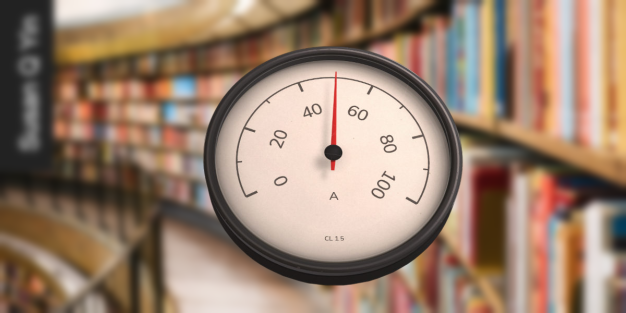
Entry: 50,A
